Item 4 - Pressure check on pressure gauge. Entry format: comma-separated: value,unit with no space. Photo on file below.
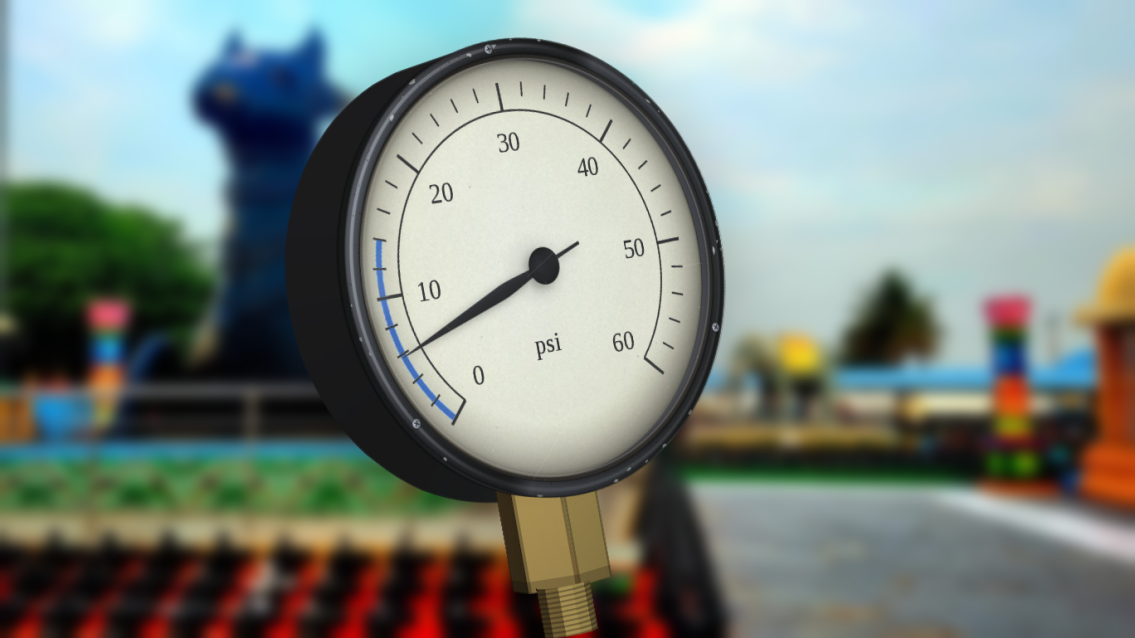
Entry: 6,psi
